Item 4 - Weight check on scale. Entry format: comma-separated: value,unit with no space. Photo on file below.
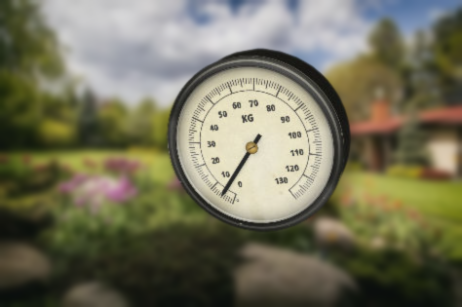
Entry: 5,kg
